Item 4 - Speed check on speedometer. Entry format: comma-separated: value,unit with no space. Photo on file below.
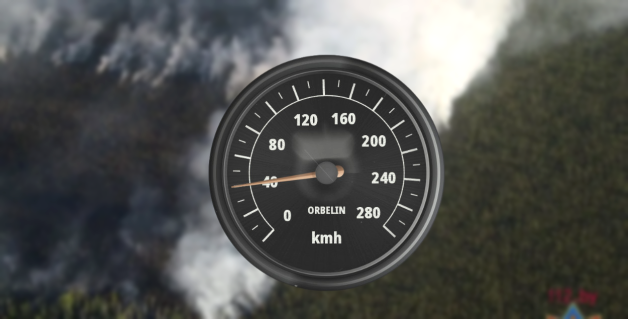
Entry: 40,km/h
